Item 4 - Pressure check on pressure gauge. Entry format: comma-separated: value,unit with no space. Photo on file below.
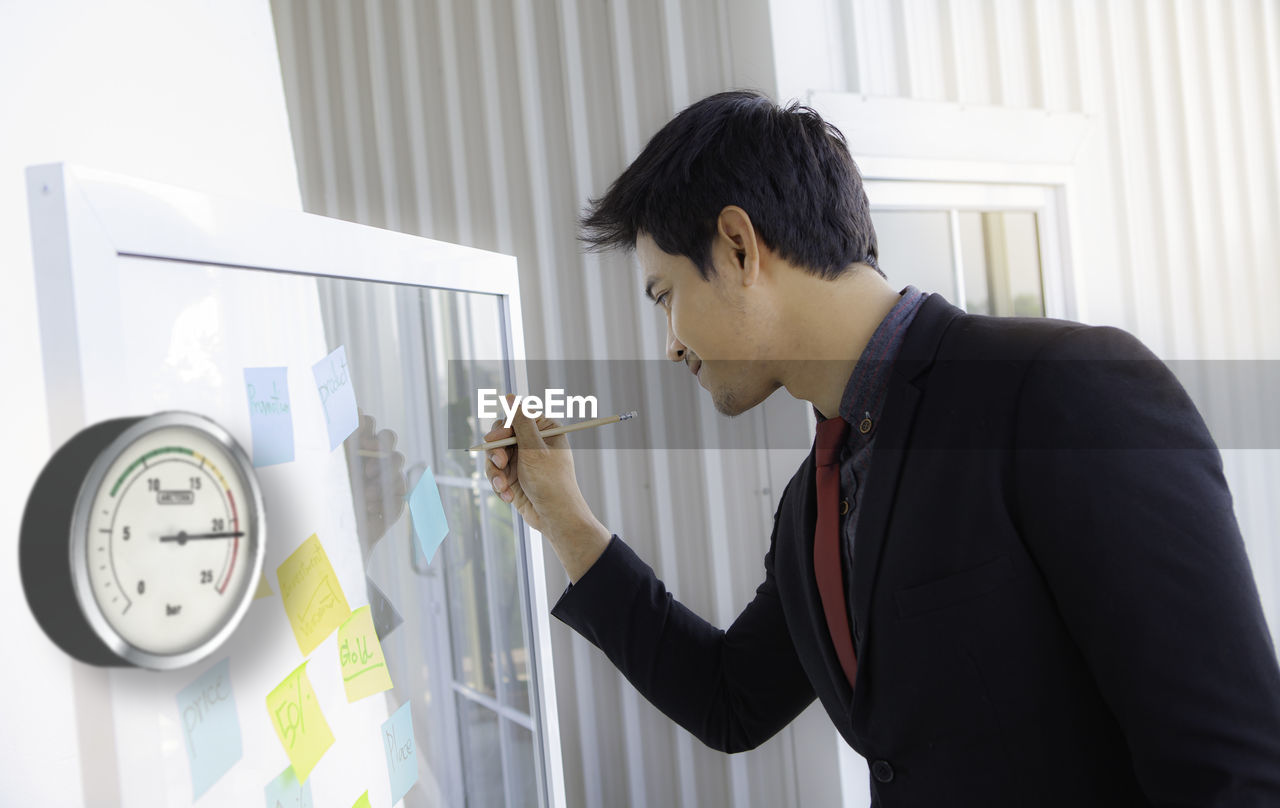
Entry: 21,bar
